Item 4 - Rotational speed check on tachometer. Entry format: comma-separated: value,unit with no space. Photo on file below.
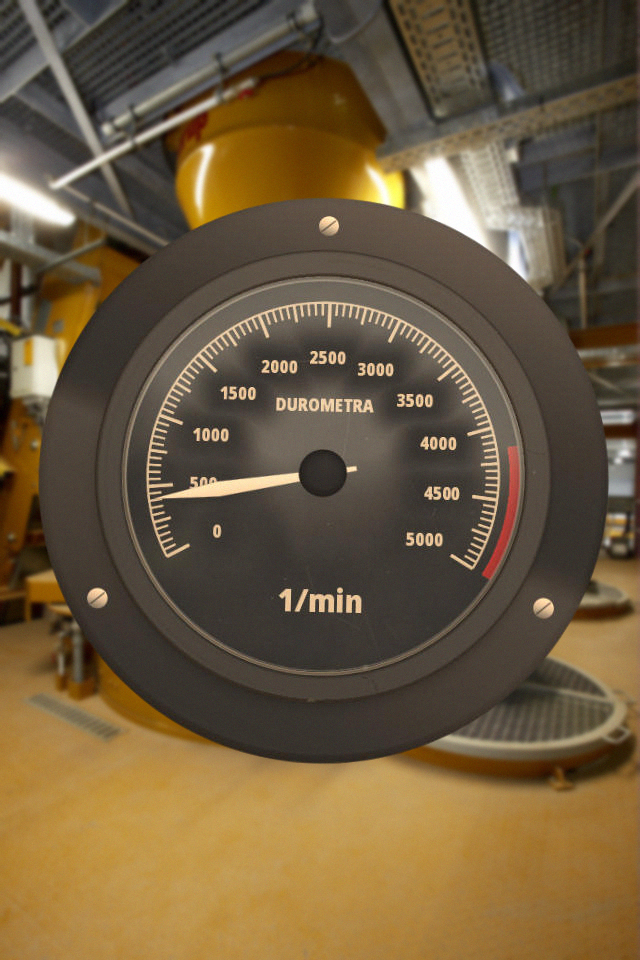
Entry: 400,rpm
